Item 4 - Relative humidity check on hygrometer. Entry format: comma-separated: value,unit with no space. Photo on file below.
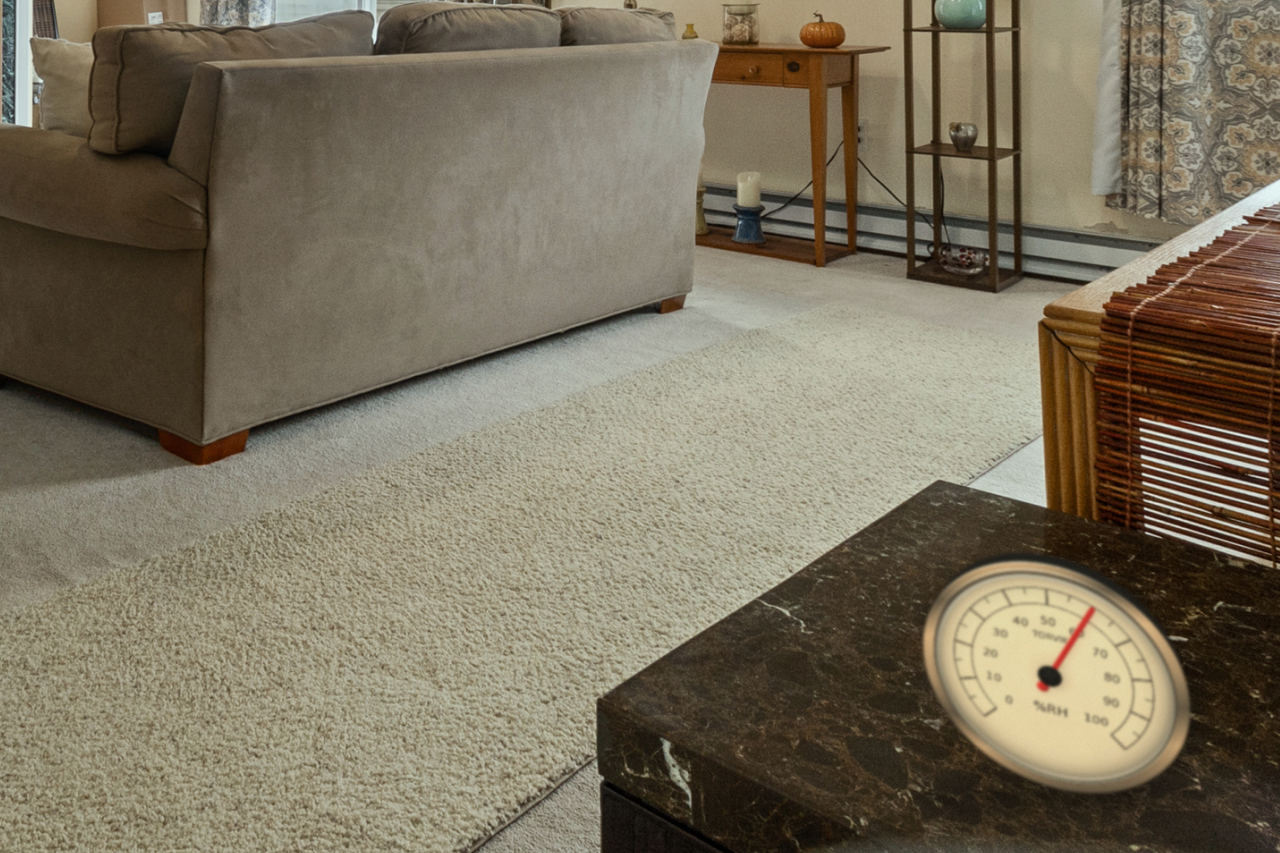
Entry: 60,%
